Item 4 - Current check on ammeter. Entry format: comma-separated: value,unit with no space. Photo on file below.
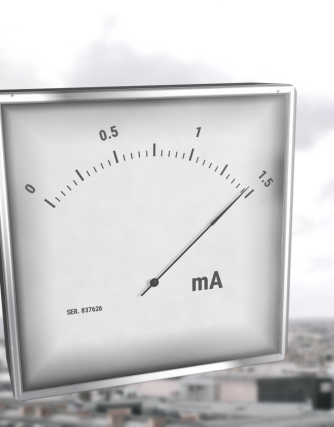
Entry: 1.45,mA
